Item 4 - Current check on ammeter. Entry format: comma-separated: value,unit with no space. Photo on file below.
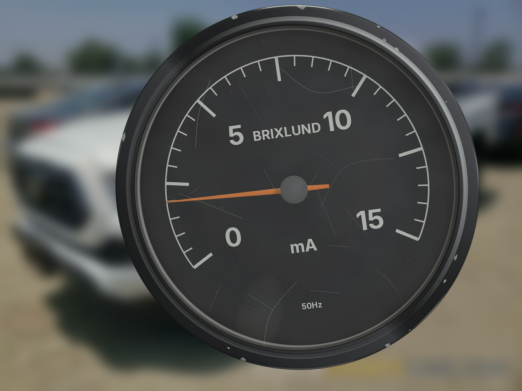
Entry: 2,mA
